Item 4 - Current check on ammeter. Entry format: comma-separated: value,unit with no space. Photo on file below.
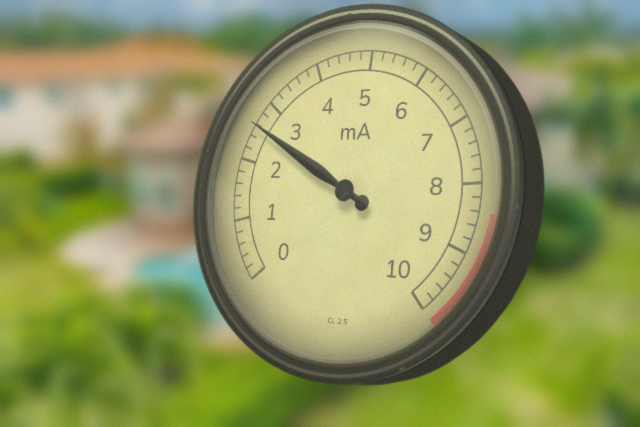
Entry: 2.6,mA
